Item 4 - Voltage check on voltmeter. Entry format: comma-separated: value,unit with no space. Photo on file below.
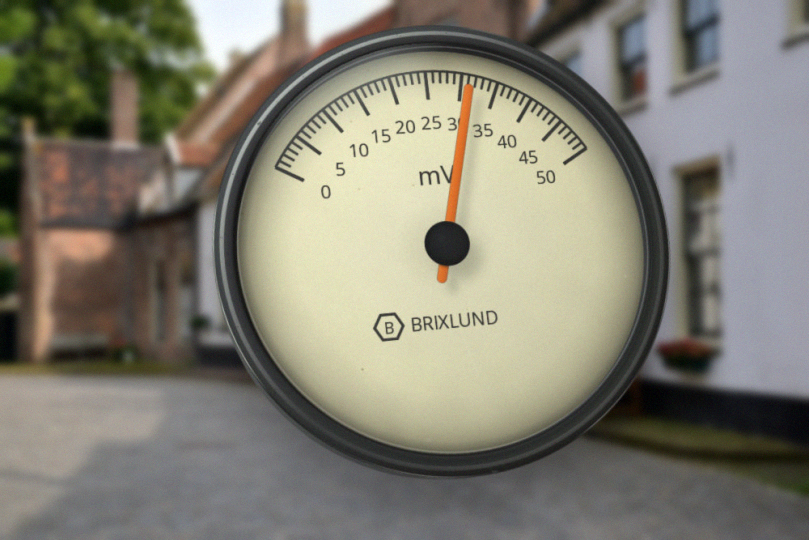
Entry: 31,mV
